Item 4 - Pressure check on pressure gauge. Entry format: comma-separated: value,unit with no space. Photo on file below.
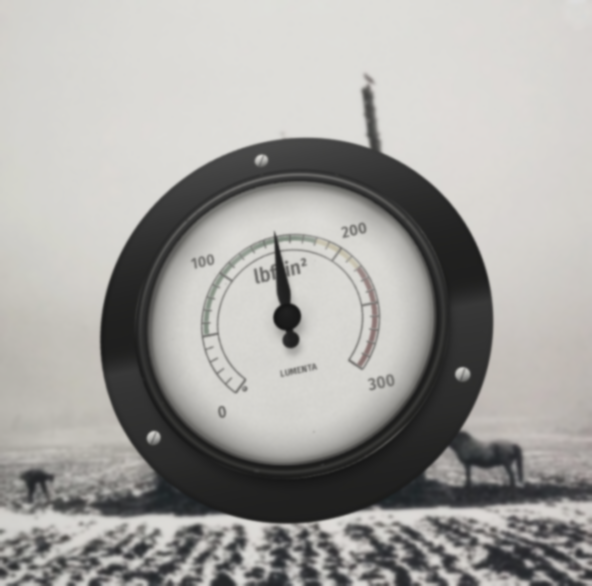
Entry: 150,psi
